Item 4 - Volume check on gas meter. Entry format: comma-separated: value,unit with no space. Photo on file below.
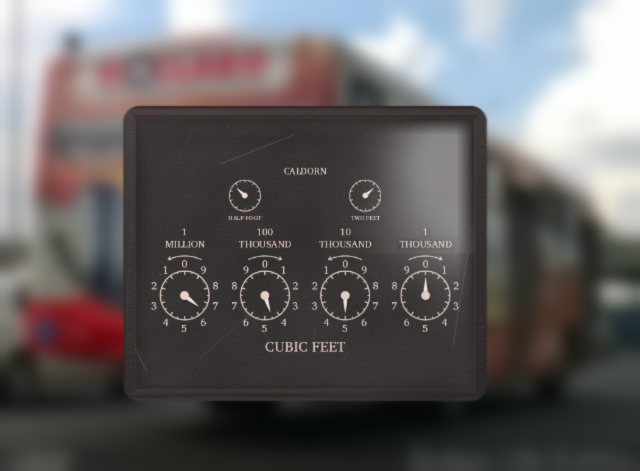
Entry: 645000,ft³
